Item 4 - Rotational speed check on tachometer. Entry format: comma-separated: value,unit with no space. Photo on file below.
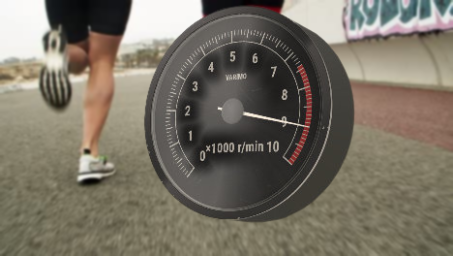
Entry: 9000,rpm
